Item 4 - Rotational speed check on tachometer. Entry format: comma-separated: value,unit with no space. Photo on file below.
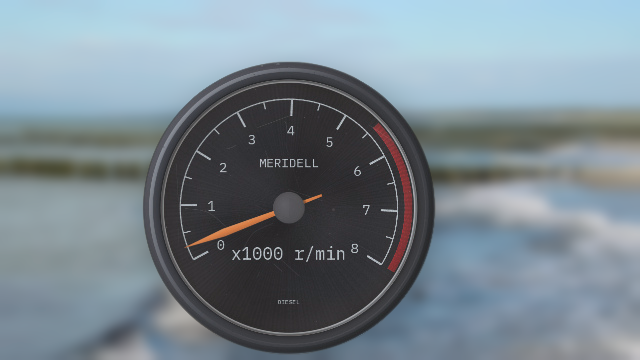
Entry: 250,rpm
